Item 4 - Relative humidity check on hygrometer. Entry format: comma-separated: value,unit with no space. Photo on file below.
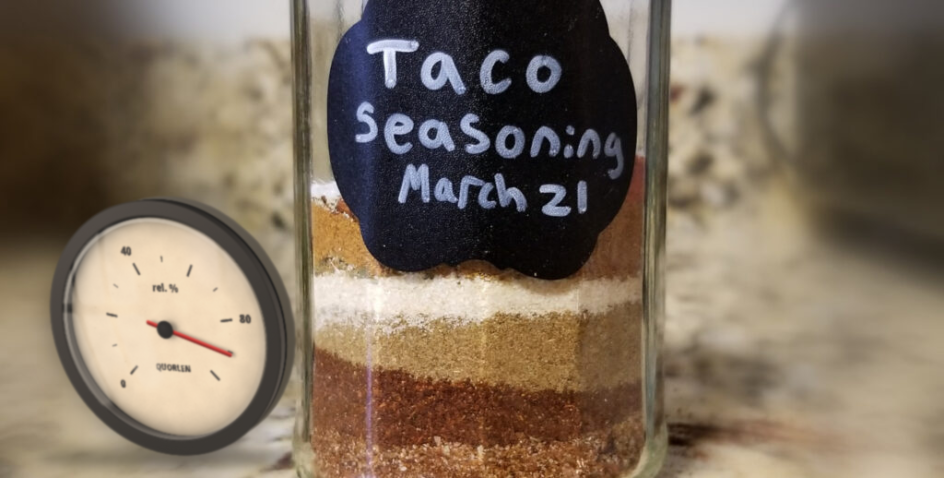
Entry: 90,%
